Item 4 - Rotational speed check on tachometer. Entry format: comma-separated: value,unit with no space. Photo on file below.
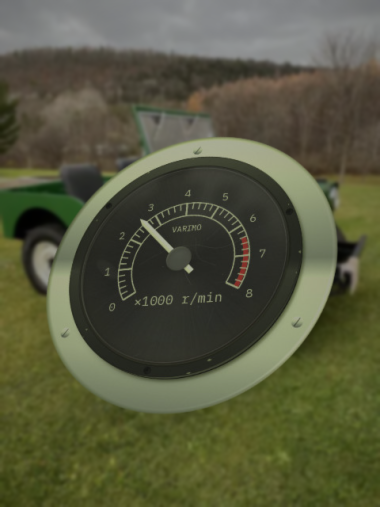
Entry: 2600,rpm
